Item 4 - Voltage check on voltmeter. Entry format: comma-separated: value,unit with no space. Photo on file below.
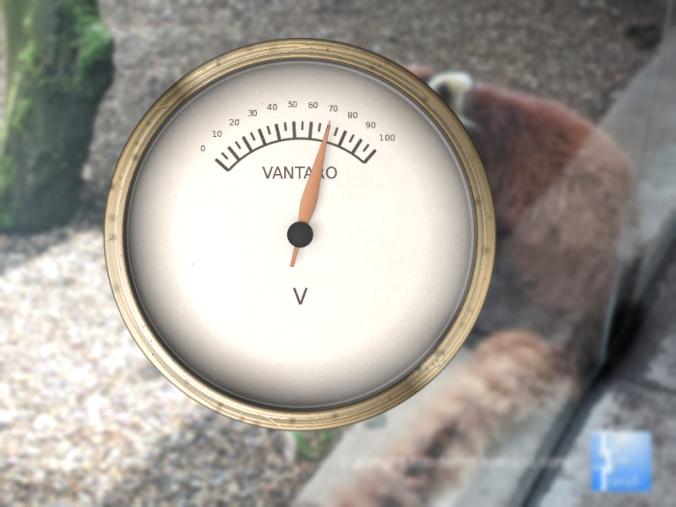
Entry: 70,V
